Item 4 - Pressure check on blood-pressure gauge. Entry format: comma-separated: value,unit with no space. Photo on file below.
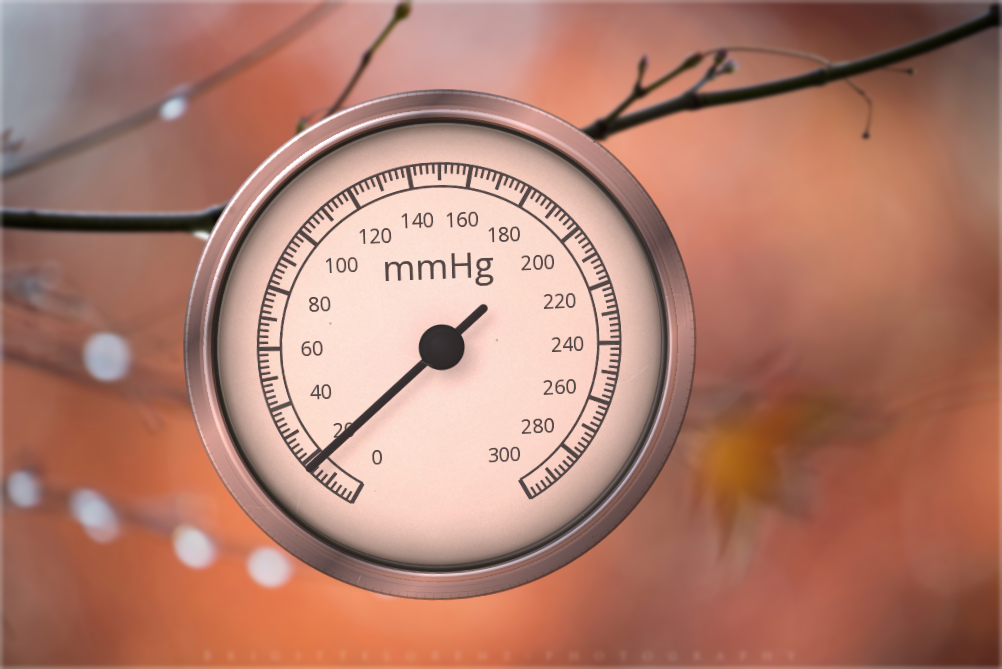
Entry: 18,mmHg
